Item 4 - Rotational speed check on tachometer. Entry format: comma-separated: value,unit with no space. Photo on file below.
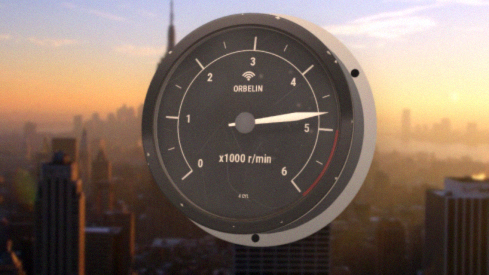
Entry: 4750,rpm
